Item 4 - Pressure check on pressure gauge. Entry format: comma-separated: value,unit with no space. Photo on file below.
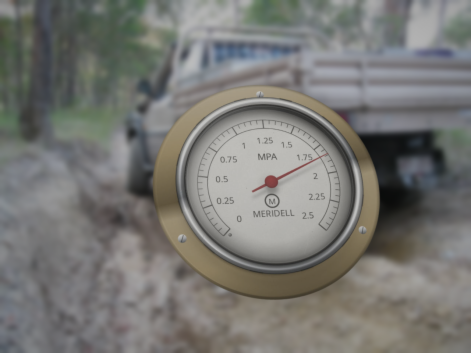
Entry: 1.85,MPa
